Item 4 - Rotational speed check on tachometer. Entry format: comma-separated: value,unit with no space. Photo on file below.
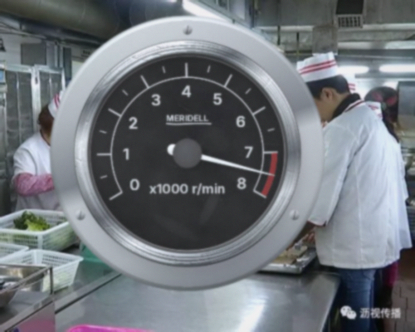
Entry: 7500,rpm
